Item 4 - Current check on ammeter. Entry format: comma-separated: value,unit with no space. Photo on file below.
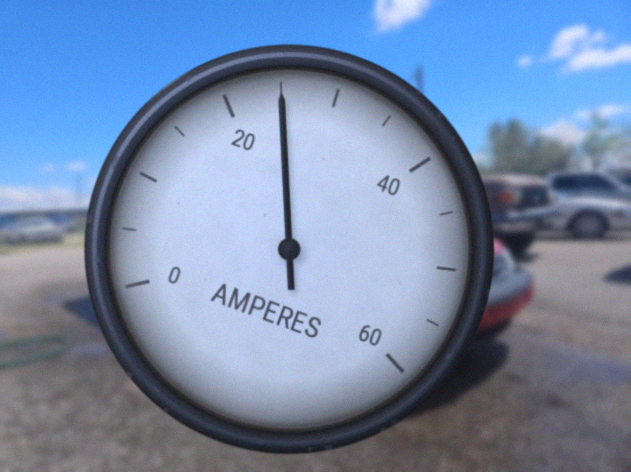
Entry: 25,A
